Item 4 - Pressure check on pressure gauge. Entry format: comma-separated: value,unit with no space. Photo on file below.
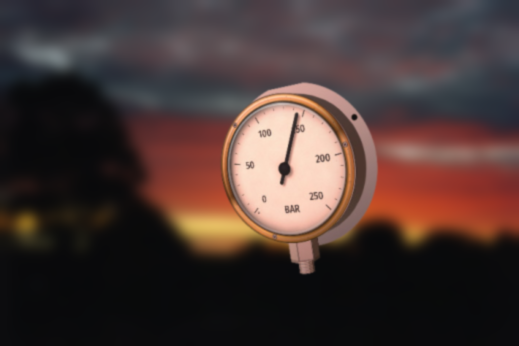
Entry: 145,bar
